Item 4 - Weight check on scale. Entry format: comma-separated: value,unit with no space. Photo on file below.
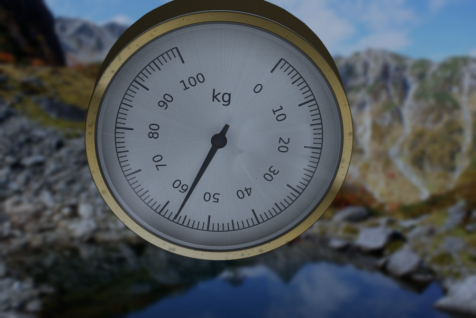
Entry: 57,kg
